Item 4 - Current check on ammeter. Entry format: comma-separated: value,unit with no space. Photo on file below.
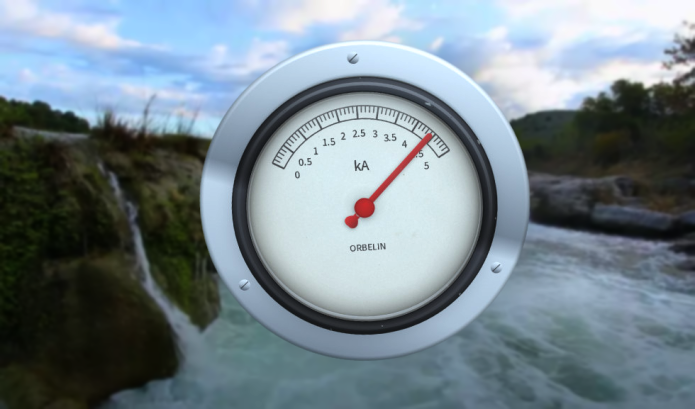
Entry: 4.4,kA
